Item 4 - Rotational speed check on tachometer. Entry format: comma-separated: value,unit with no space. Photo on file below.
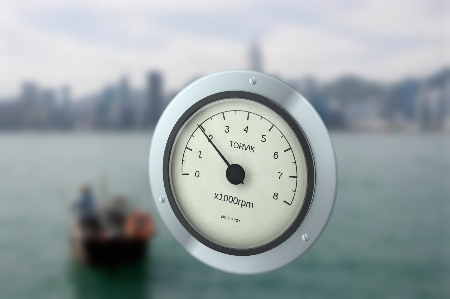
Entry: 2000,rpm
